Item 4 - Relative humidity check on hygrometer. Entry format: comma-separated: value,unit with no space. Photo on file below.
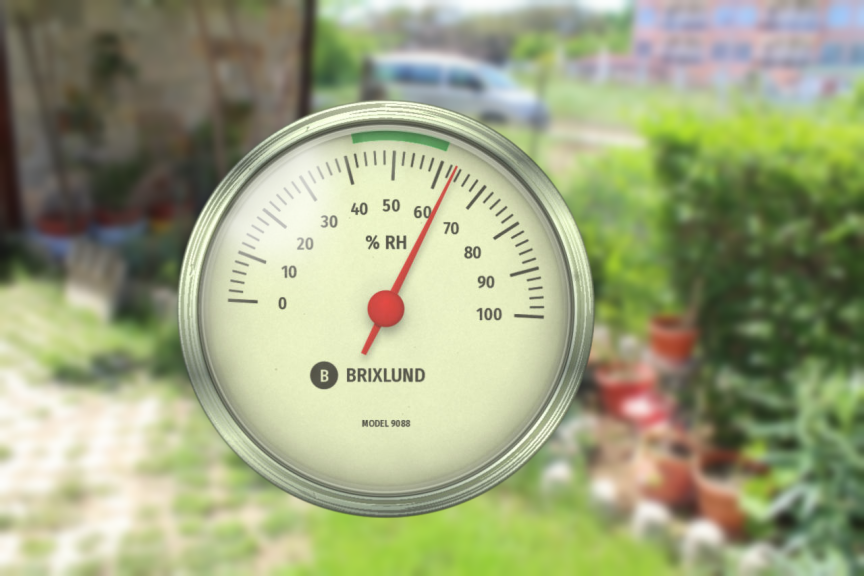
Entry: 63,%
